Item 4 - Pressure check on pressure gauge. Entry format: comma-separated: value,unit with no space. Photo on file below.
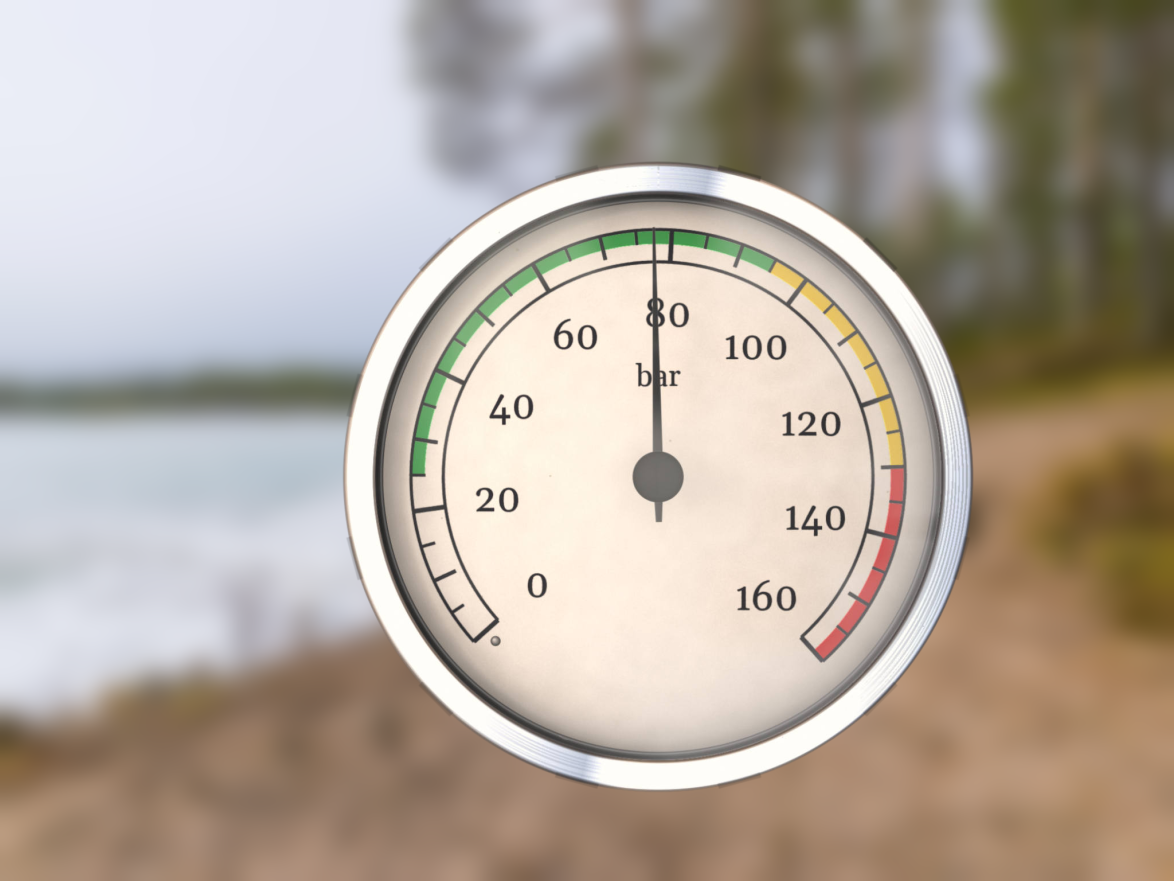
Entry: 77.5,bar
